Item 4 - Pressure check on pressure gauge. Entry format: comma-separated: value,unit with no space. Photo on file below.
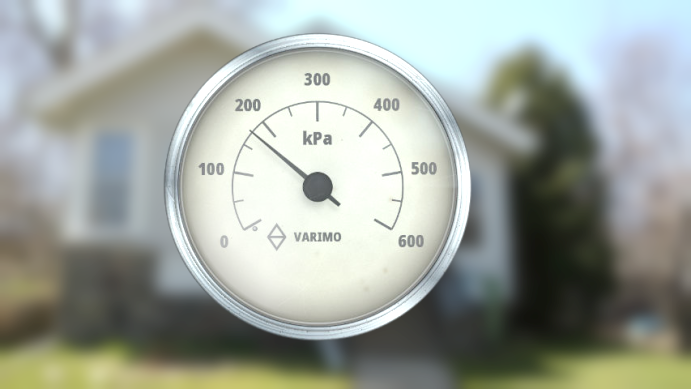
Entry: 175,kPa
